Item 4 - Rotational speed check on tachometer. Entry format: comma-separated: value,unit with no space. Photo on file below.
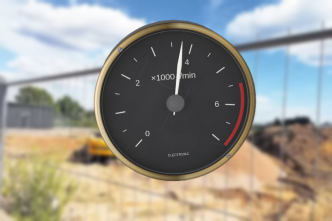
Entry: 3750,rpm
